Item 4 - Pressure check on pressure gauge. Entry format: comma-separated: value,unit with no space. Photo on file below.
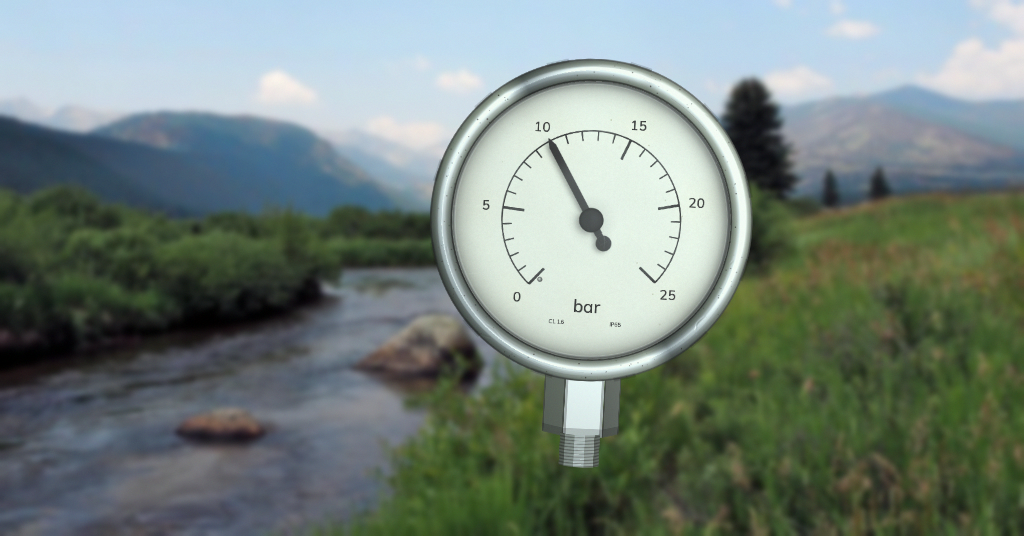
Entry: 10,bar
